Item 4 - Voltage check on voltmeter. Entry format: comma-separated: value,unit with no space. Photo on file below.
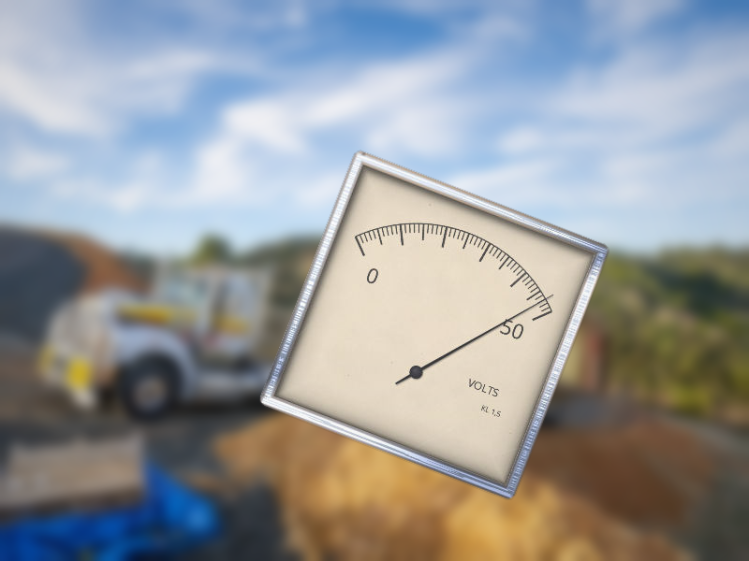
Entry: 47,V
